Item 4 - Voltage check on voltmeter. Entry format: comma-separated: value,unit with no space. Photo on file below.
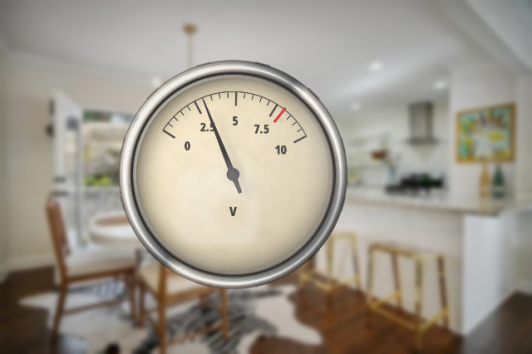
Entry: 3,V
